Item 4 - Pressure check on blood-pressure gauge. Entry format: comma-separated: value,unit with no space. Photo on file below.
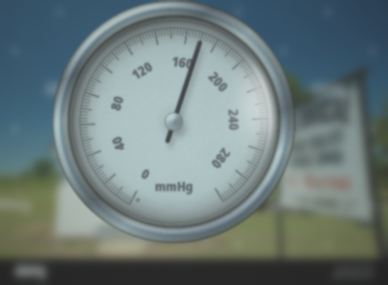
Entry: 170,mmHg
